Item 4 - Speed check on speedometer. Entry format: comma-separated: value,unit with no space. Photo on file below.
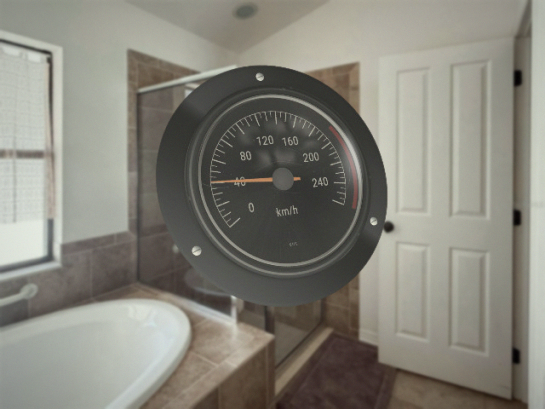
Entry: 40,km/h
